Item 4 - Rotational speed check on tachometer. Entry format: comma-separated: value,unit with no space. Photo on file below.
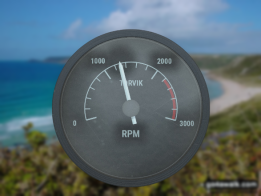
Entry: 1300,rpm
